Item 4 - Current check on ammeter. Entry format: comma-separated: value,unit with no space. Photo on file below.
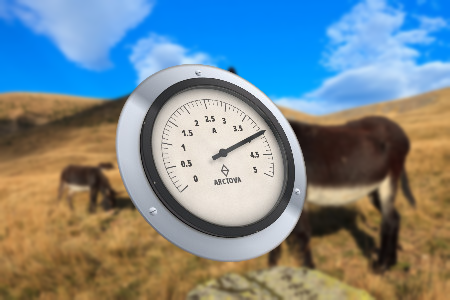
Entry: 4,A
